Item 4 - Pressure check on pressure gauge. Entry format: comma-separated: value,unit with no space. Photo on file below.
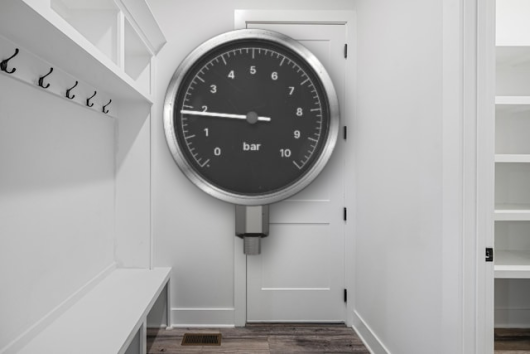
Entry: 1.8,bar
